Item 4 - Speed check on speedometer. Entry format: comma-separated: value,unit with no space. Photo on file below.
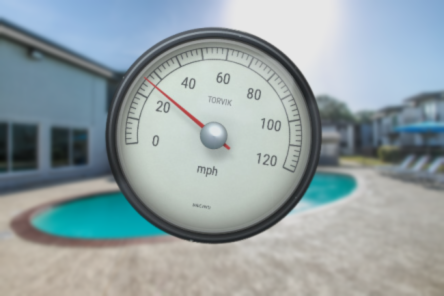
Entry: 26,mph
